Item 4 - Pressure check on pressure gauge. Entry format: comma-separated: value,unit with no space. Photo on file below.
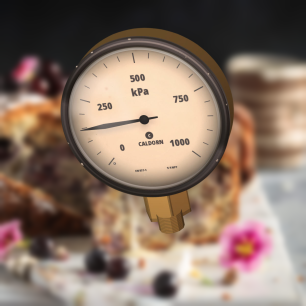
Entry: 150,kPa
